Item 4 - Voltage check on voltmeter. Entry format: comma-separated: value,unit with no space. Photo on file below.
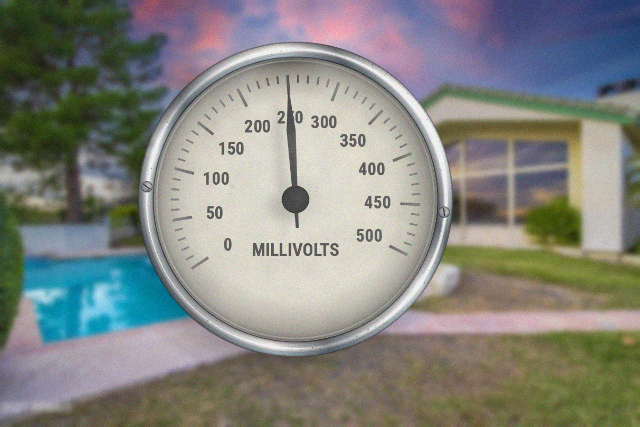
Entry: 250,mV
